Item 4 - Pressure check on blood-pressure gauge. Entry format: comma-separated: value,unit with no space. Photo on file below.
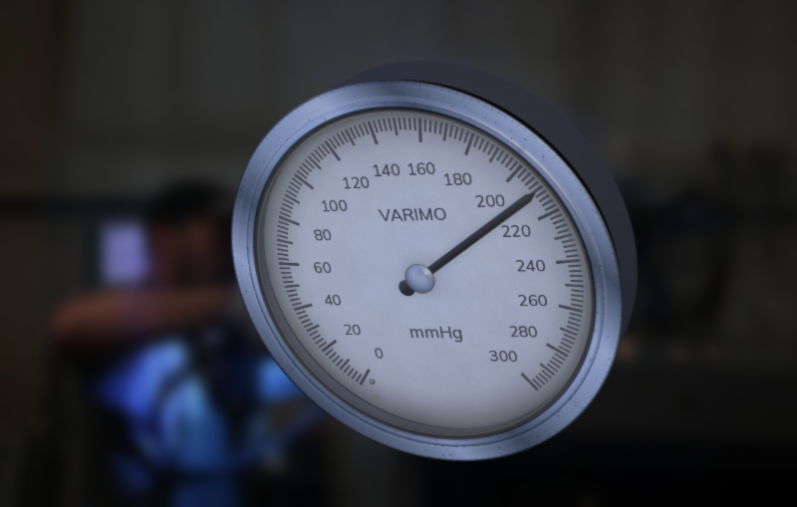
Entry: 210,mmHg
